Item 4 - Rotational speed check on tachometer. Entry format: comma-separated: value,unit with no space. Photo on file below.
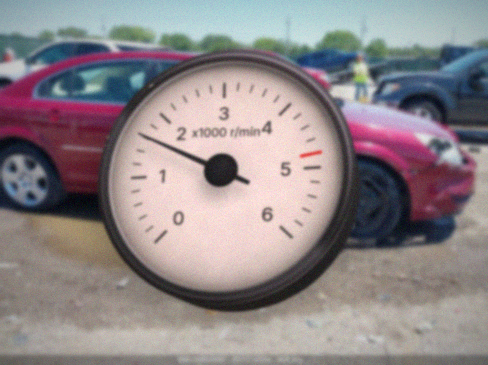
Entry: 1600,rpm
